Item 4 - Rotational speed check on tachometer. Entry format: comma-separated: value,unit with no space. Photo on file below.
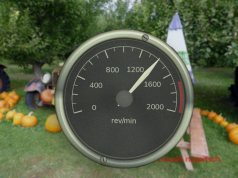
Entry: 1400,rpm
